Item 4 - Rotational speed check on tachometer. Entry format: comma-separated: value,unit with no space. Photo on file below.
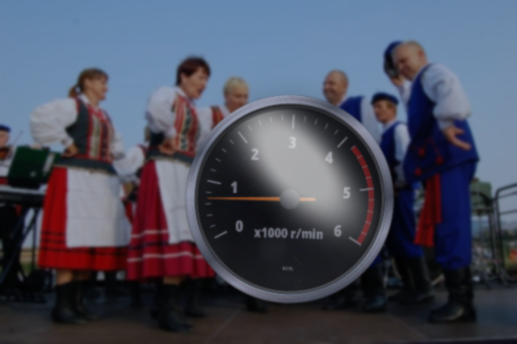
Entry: 700,rpm
